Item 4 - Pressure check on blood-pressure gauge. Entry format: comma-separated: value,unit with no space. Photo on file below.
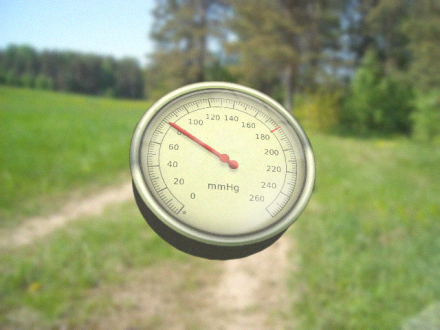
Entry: 80,mmHg
